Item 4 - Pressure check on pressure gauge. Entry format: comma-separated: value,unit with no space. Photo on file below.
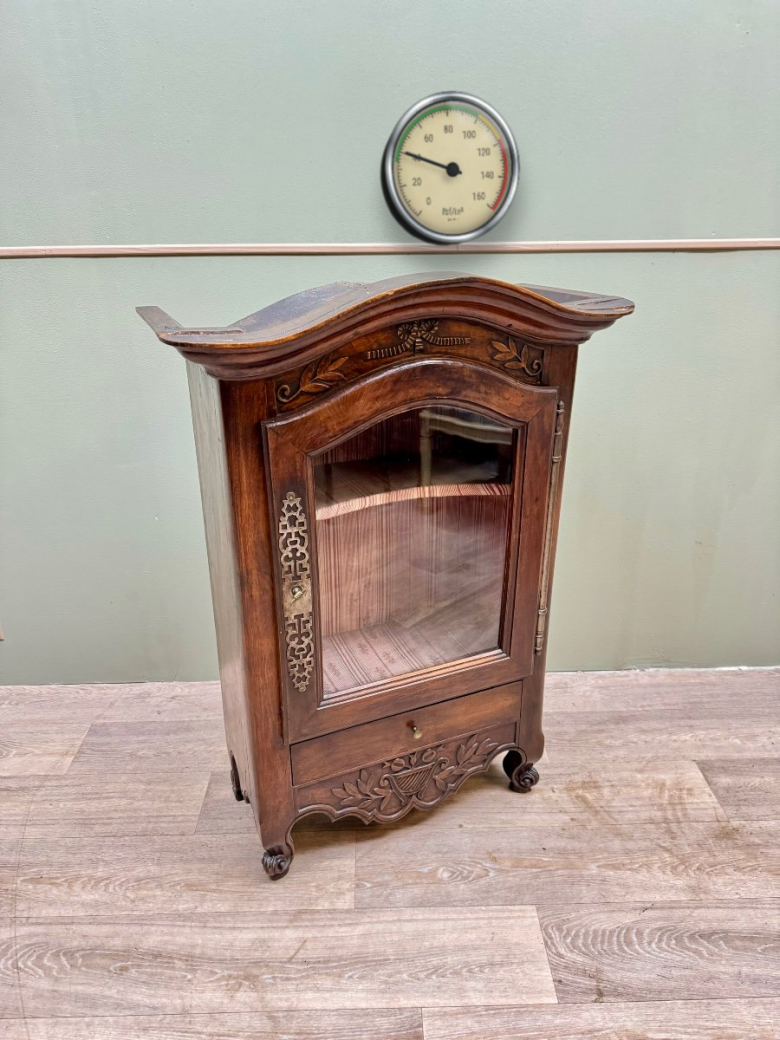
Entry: 40,psi
